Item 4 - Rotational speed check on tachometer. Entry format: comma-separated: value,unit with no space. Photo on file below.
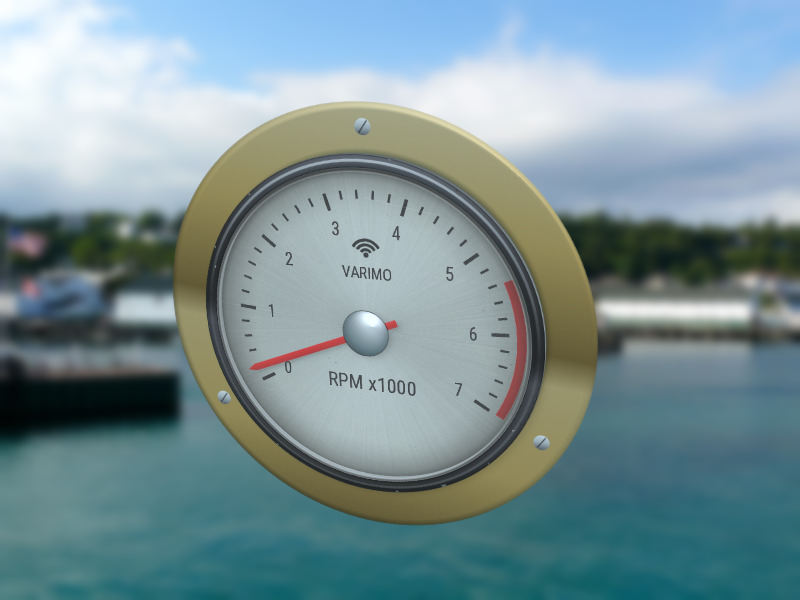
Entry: 200,rpm
